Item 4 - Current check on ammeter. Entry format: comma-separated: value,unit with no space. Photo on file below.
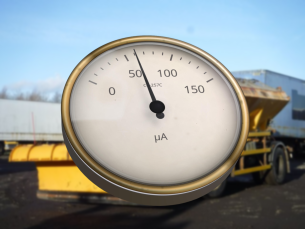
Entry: 60,µA
